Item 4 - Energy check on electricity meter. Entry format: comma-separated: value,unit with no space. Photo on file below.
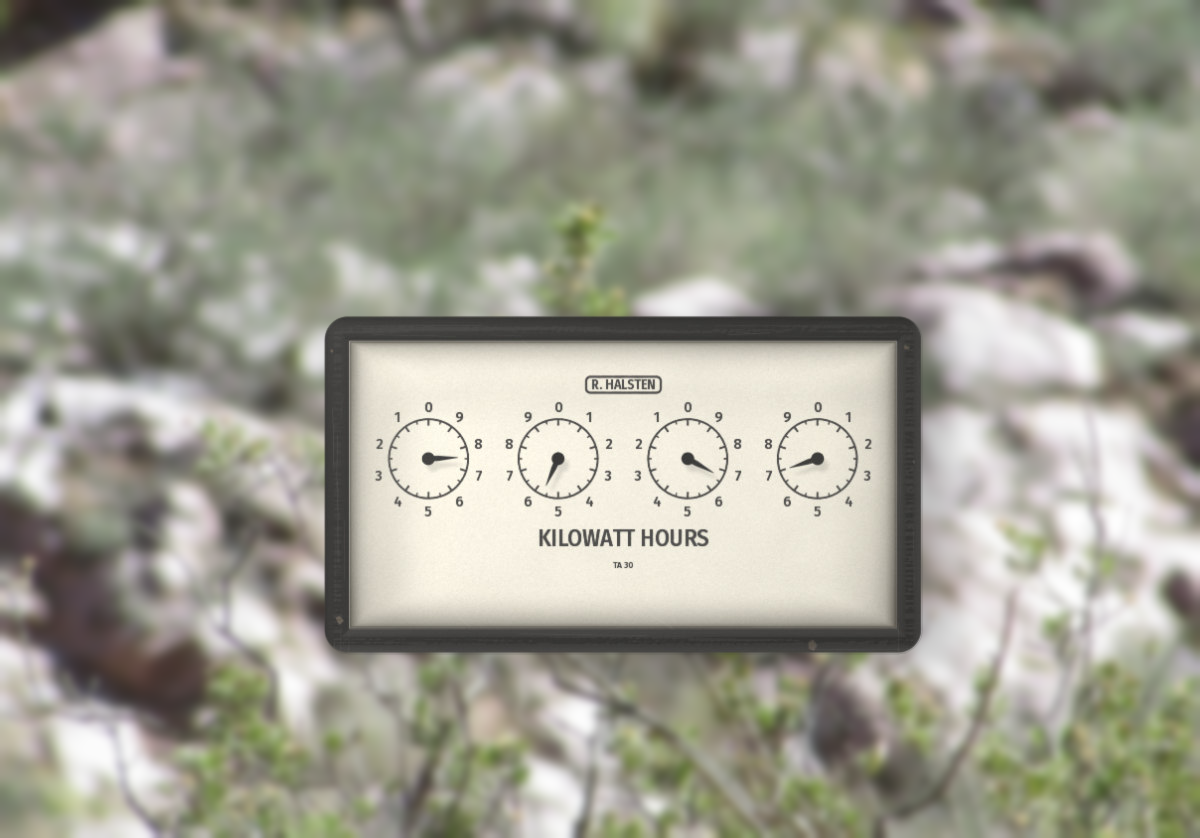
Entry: 7567,kWh
